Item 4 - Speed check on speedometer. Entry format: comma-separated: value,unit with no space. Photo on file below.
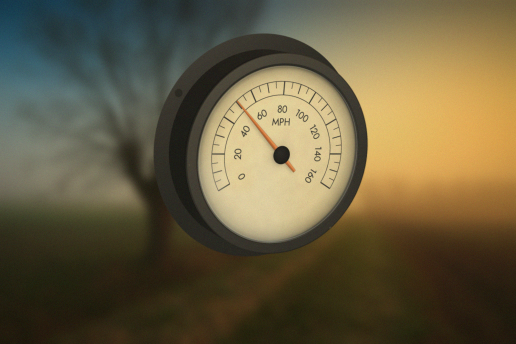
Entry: 50,mph
